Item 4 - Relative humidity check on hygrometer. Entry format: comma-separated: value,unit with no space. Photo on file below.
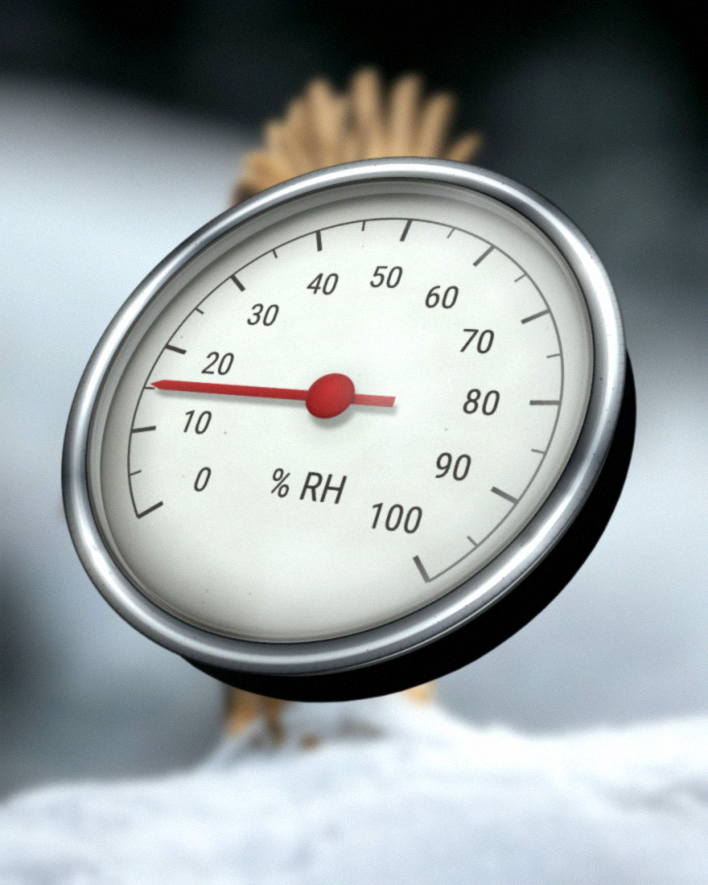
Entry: 15,%
